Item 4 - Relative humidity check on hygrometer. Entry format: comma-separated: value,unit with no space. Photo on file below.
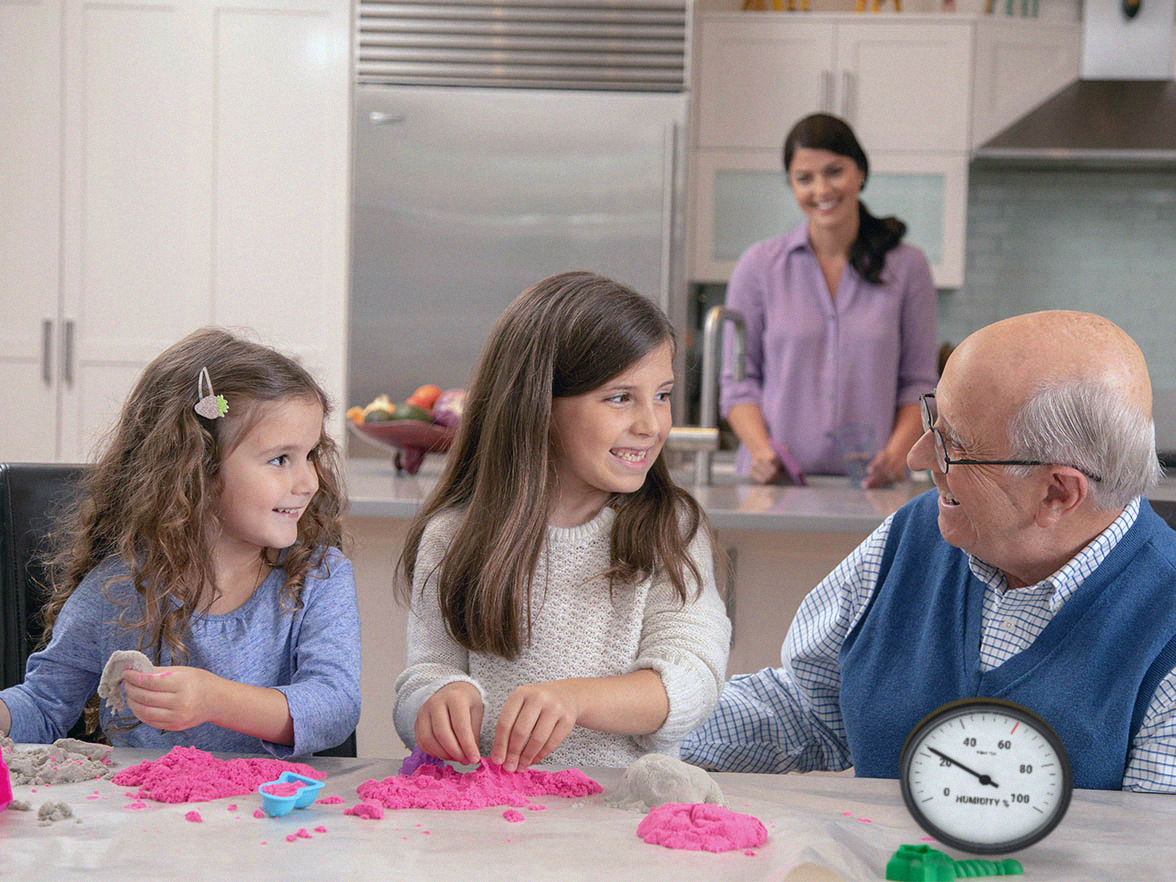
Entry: 24,%
